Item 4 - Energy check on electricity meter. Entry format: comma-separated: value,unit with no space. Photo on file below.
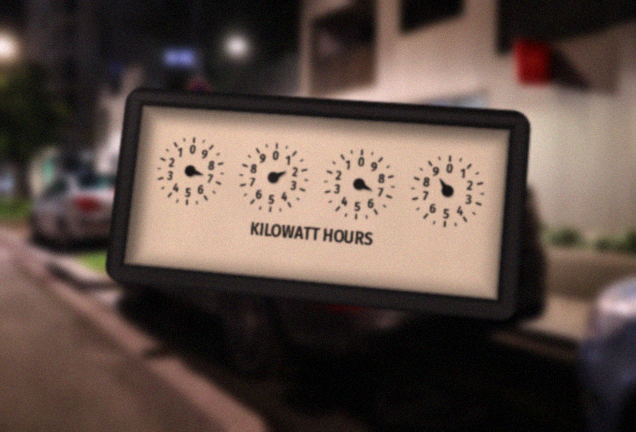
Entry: 7169,kWh
